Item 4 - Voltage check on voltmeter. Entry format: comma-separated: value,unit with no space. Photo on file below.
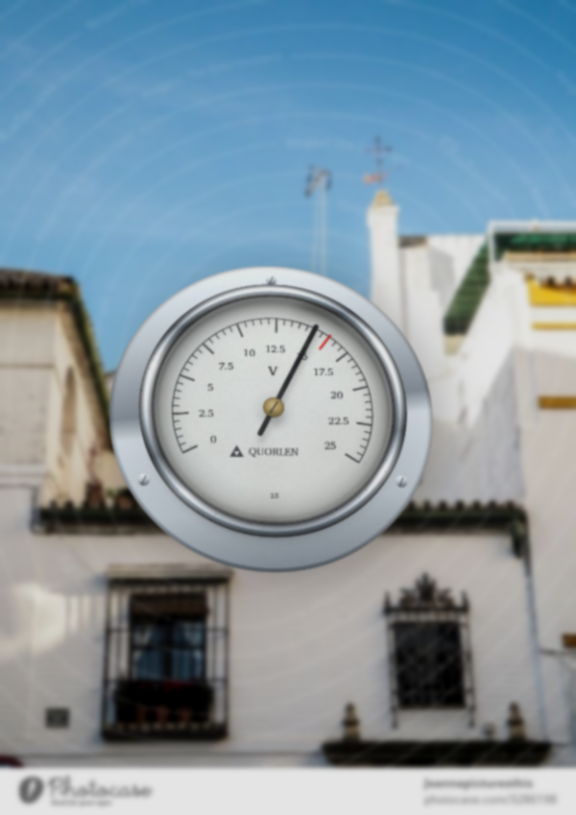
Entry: 15,V
